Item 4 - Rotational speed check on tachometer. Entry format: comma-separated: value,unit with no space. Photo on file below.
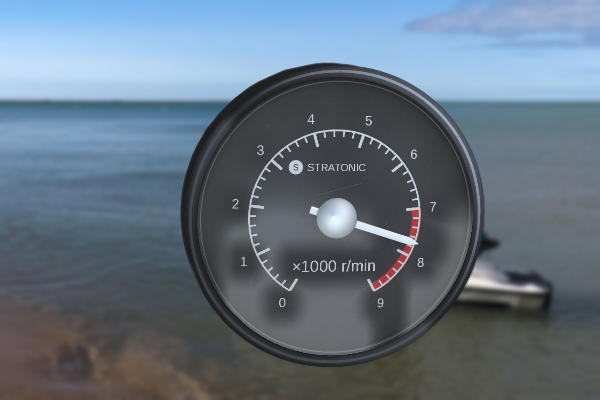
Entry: 7700,rpm
